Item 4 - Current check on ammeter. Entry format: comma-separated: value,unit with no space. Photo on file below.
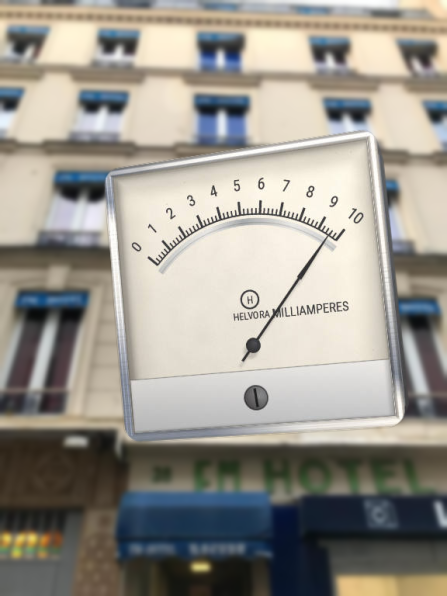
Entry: 9.6,mA
